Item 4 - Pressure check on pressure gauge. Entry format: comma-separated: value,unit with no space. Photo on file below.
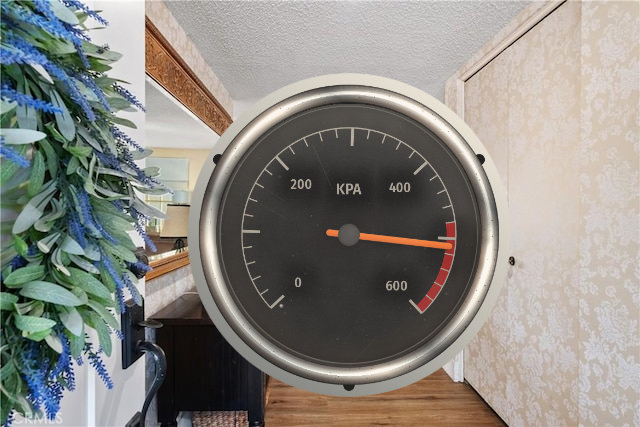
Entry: 510,kPa
